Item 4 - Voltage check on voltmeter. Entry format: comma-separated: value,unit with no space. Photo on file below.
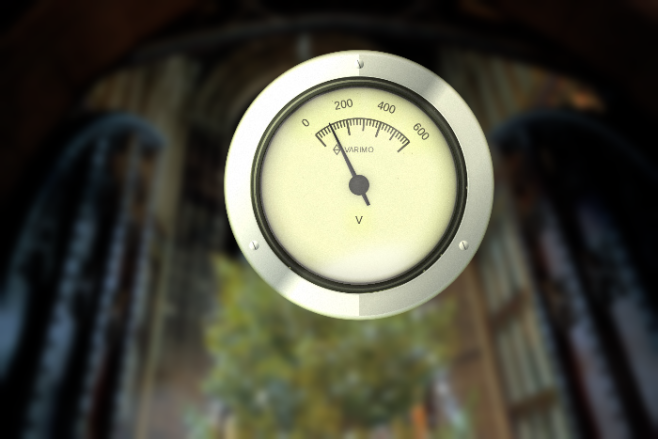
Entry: 100,V
